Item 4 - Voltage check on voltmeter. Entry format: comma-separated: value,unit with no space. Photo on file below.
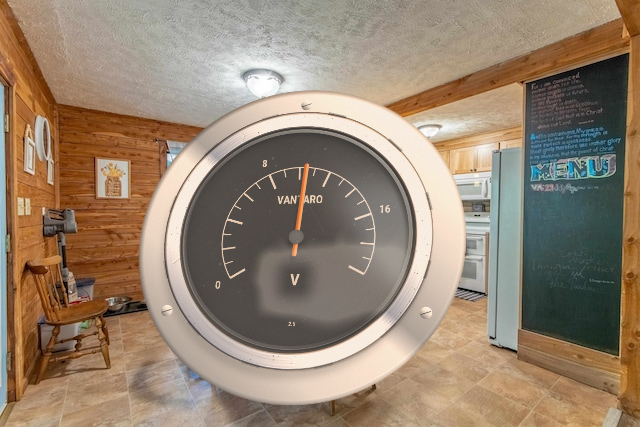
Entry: 10.5,V
